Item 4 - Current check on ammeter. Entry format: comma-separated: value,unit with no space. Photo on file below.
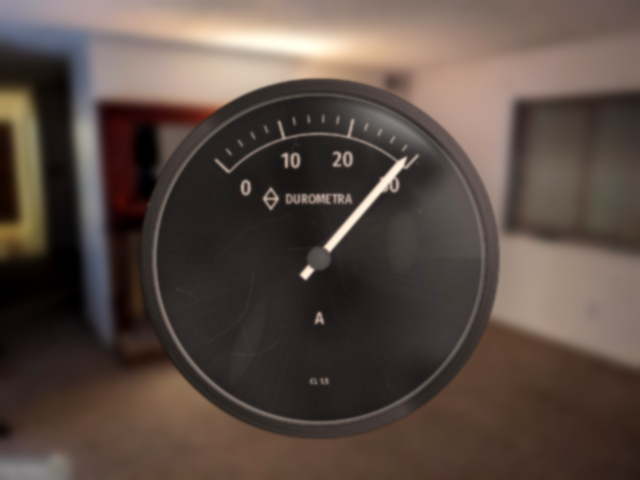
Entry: 29,A
